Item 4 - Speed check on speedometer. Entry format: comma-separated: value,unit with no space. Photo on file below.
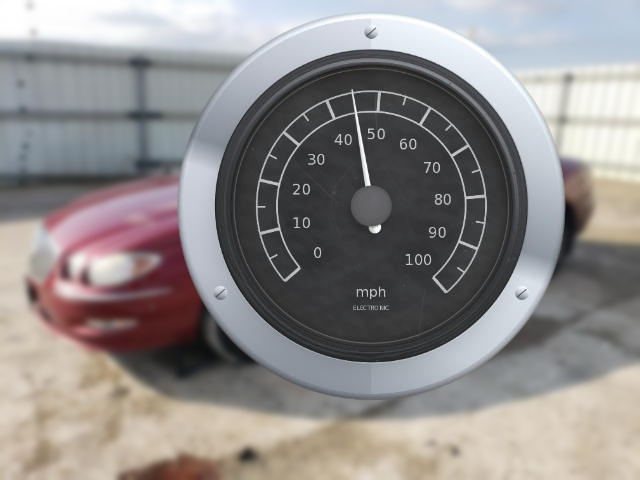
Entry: 45,mph
